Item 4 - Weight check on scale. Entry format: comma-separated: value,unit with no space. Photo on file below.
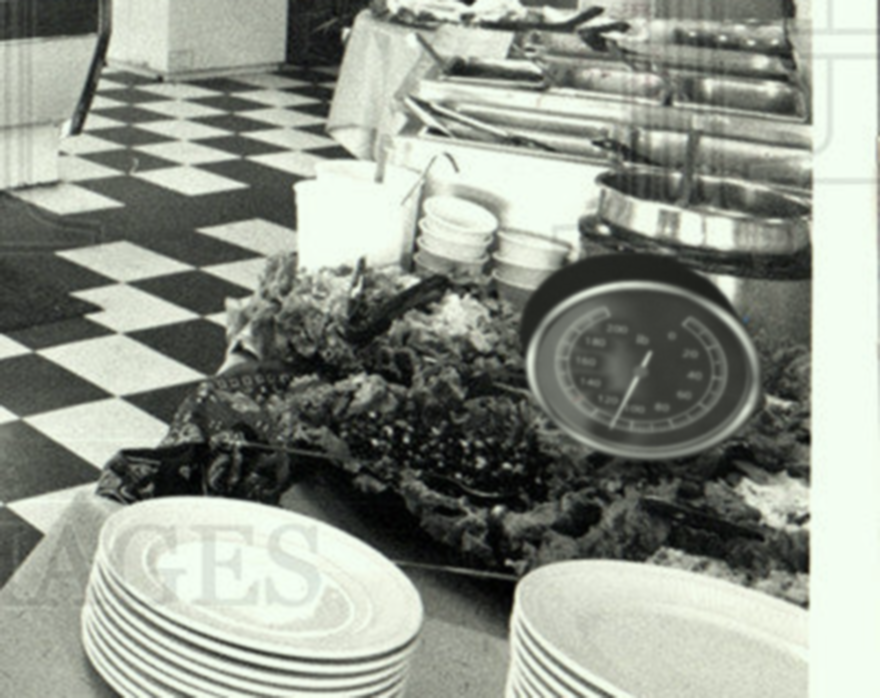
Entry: 110,lb
